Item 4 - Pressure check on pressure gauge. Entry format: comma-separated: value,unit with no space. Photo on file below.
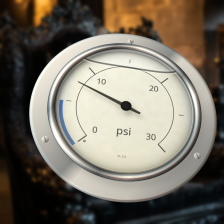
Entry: 7.5,psi
